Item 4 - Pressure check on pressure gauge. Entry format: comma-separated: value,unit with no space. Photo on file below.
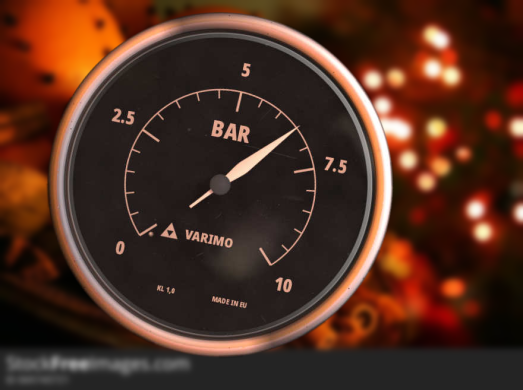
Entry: 6.5,bar
